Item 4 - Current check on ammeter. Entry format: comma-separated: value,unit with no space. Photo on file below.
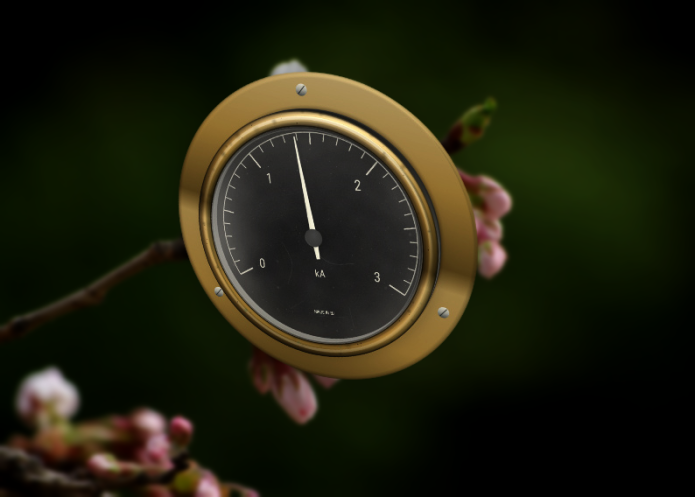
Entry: 1.4,kA
